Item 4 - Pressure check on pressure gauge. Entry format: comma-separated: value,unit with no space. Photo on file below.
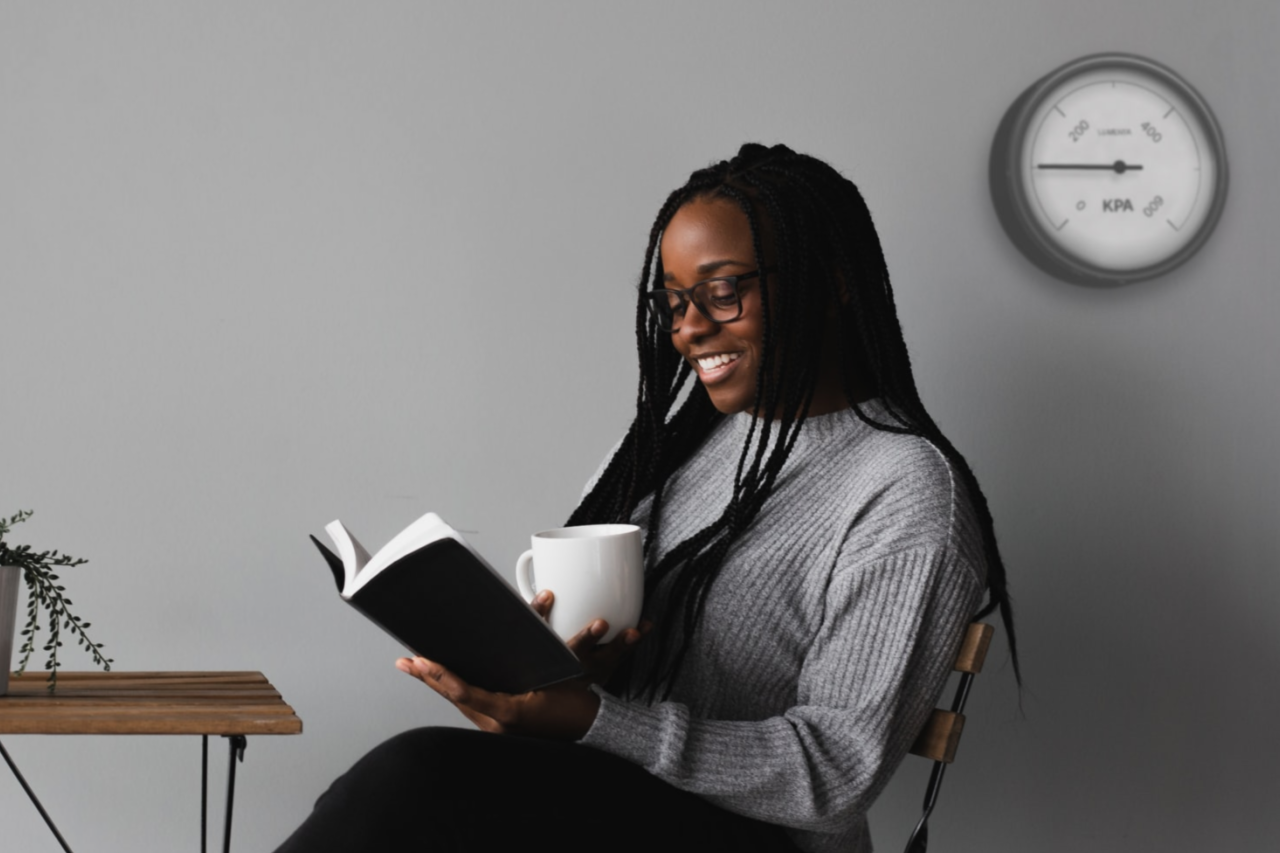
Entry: 100,kPa
